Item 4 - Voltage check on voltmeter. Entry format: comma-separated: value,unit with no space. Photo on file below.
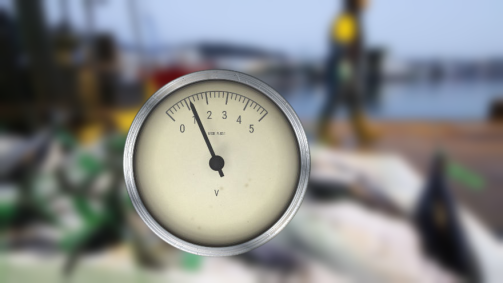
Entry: 1.2,V
